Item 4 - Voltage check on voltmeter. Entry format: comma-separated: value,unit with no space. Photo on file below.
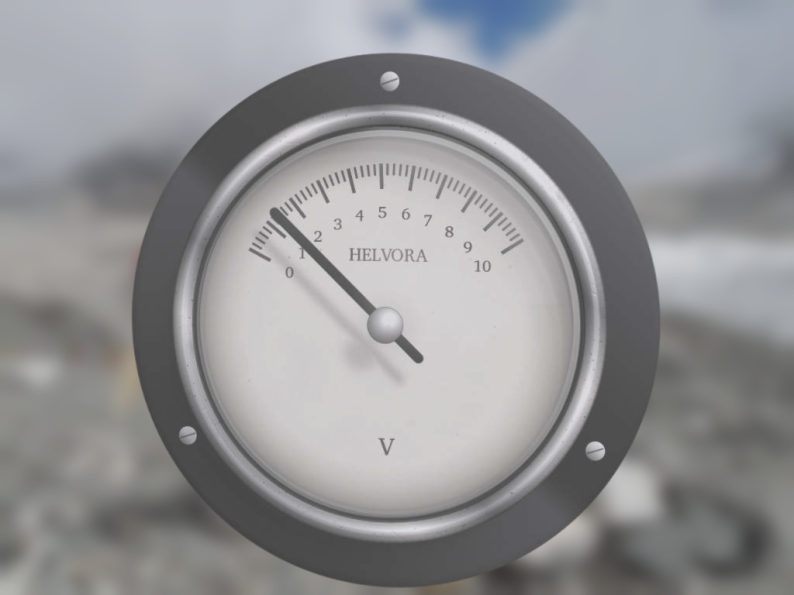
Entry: 1.4,V
